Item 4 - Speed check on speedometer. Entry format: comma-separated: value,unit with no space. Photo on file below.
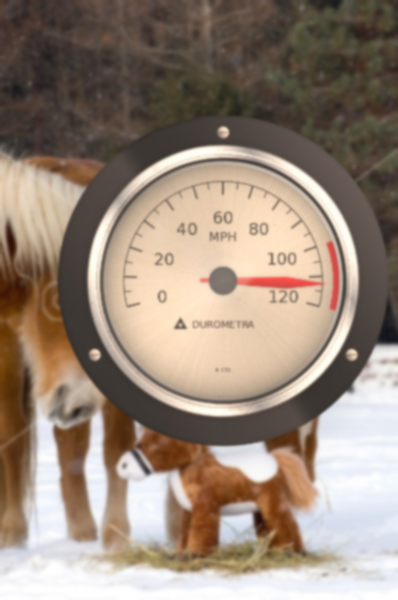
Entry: 112.5,mph
